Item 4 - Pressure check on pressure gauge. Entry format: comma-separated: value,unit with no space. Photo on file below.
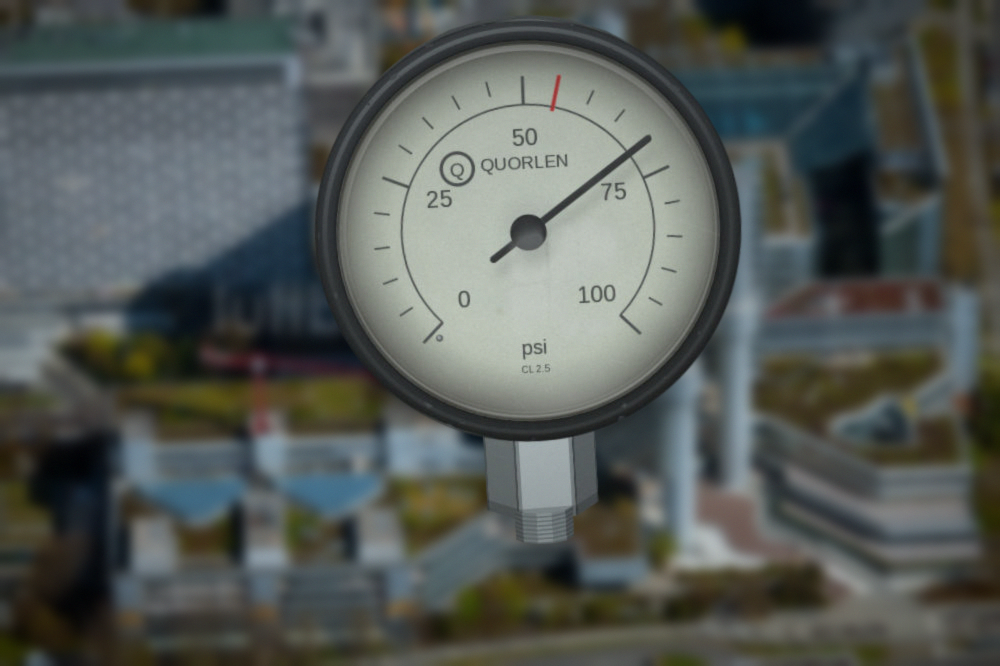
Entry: 70,psi
